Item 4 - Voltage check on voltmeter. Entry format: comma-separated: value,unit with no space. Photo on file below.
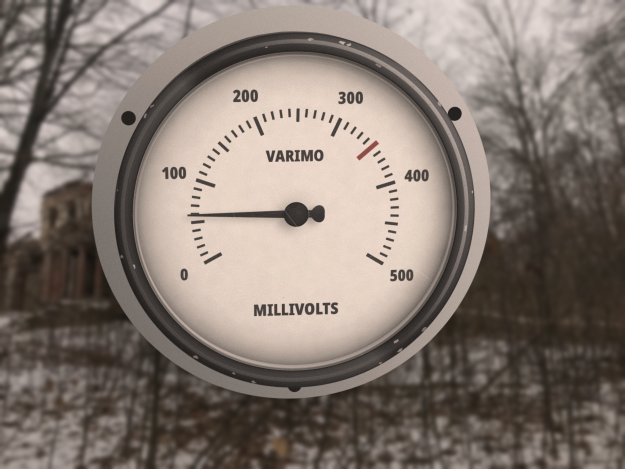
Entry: 60,mV
